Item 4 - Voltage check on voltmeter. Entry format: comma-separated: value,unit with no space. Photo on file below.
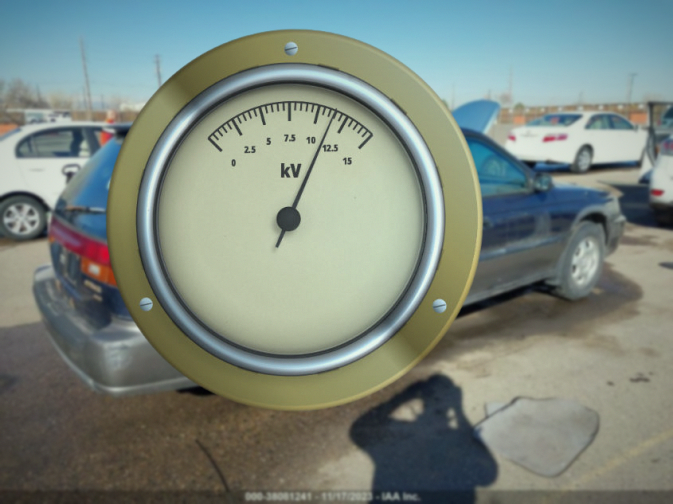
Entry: 11.5,kV
